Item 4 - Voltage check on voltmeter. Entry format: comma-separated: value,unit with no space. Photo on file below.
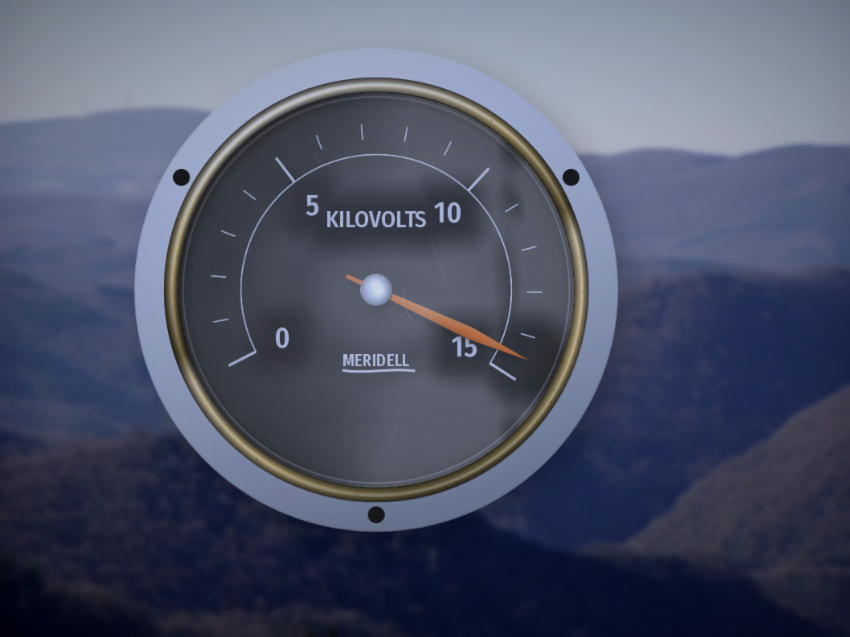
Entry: 14.5,kV
